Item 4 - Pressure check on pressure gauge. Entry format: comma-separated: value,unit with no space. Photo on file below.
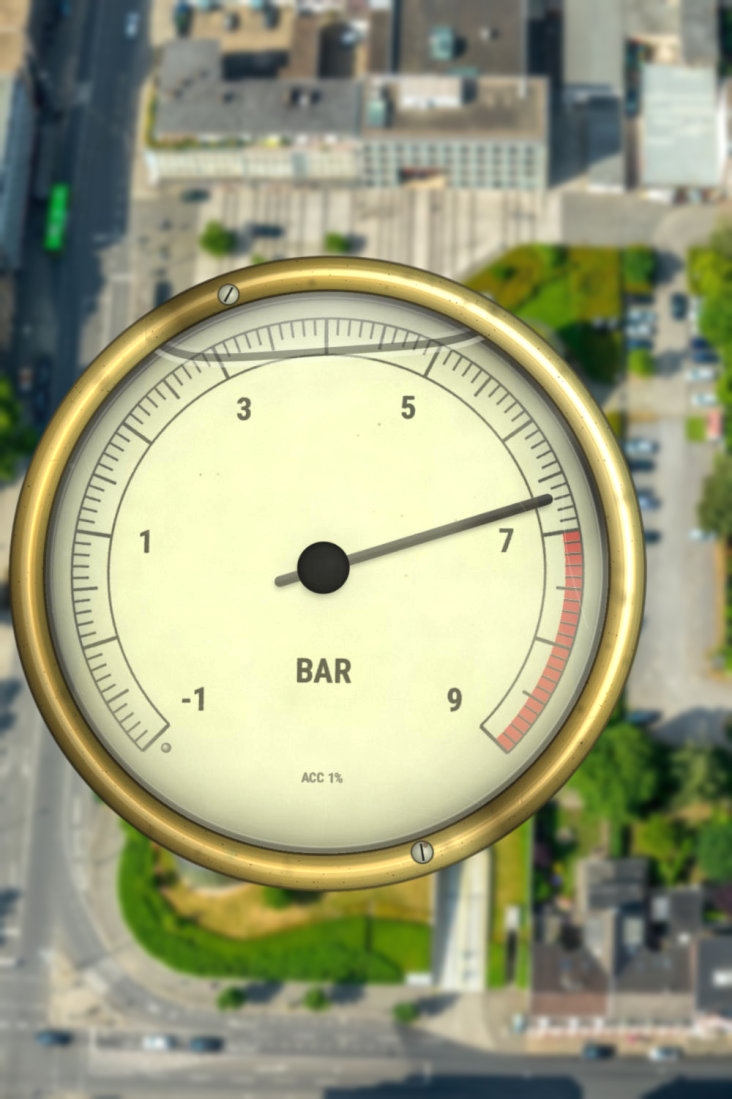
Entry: 6.7,bar
